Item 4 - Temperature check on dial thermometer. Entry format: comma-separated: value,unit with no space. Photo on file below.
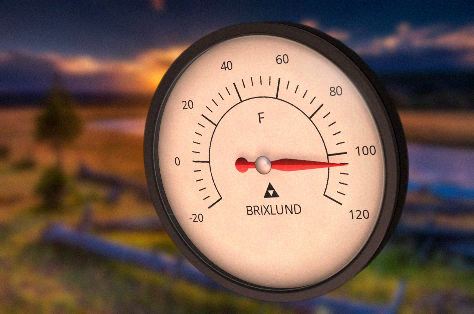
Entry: 104,°F
